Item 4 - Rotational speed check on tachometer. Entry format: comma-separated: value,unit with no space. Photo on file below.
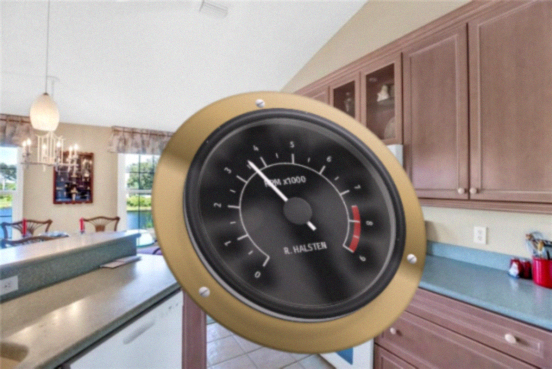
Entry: 3500,rpm
